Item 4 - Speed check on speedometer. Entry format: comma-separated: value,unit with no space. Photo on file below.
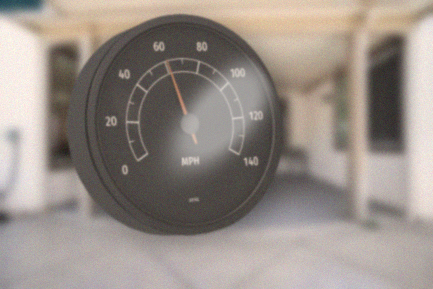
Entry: 60,mph
